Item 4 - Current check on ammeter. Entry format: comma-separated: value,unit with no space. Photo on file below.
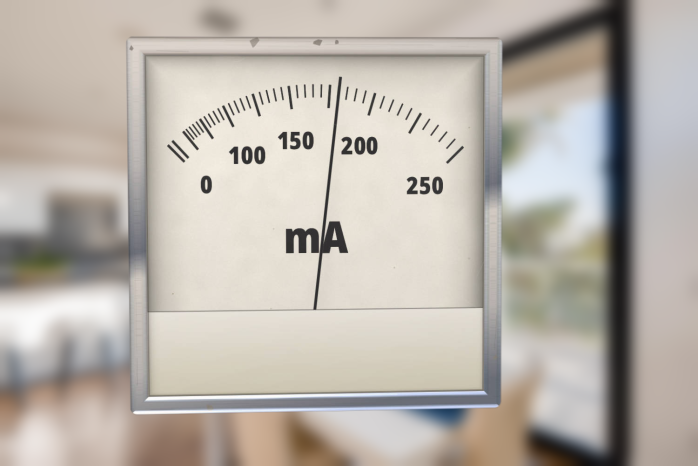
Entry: 180,mA
